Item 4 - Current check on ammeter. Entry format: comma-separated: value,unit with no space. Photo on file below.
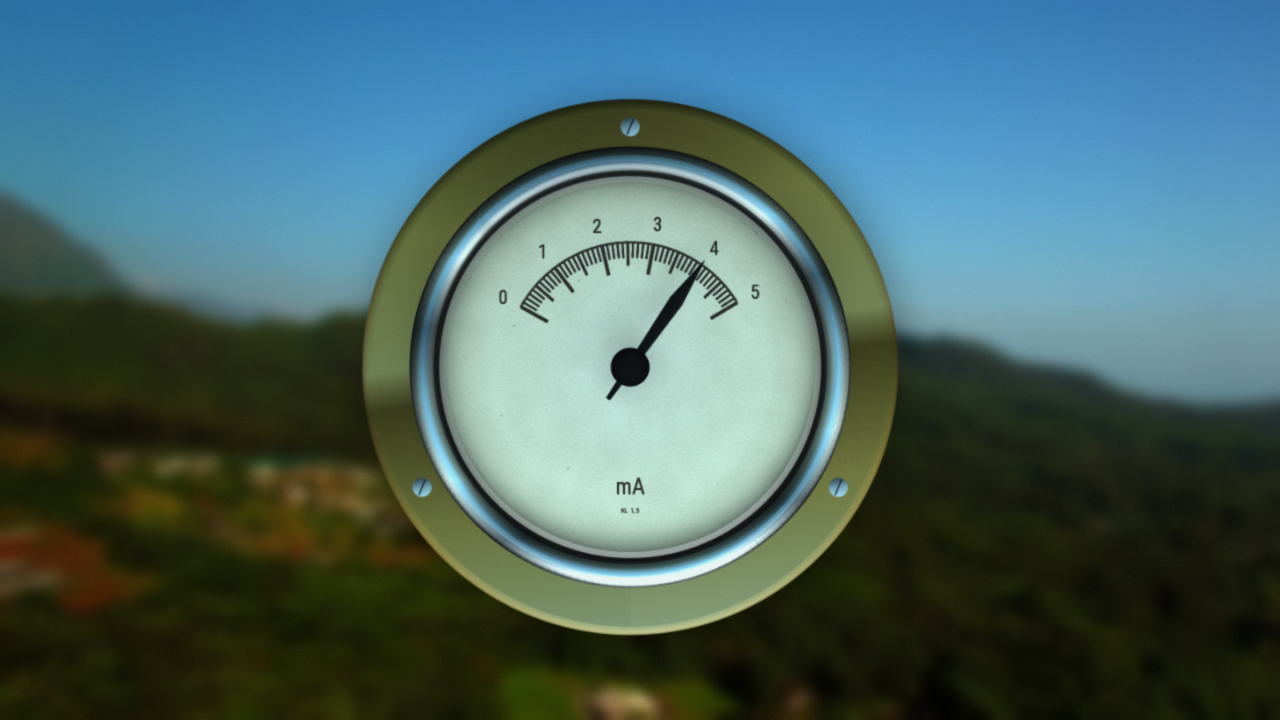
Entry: 4,mA
